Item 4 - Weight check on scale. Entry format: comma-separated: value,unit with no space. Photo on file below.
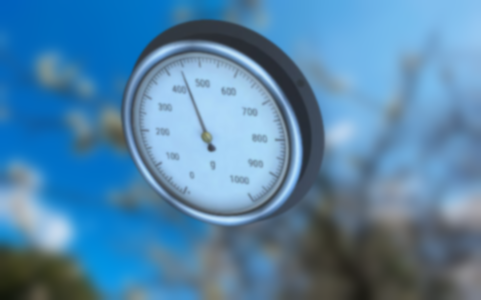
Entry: 450,g
